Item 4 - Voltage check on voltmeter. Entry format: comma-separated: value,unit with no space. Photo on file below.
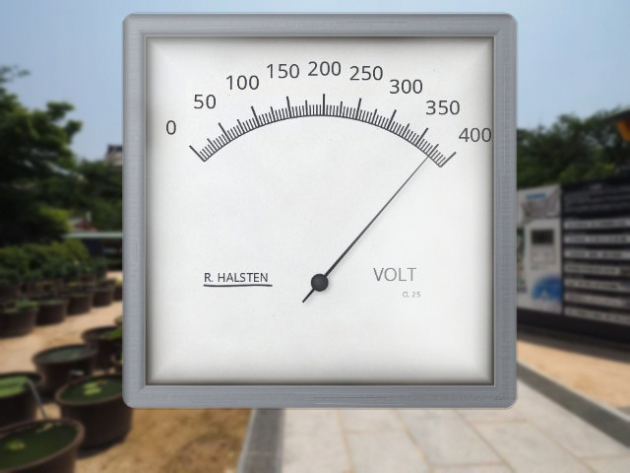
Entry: 375,V
